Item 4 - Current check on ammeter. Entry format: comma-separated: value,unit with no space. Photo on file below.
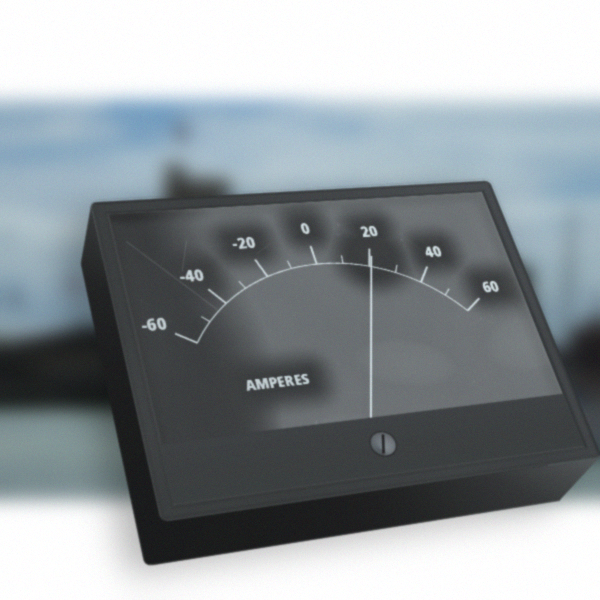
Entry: 20,A
